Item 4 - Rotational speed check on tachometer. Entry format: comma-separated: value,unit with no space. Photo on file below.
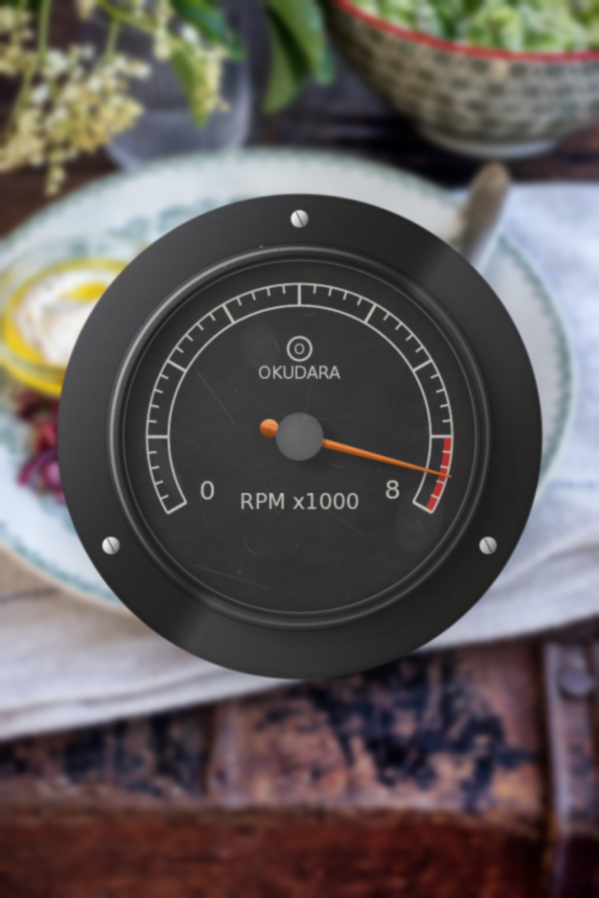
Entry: 7500,rpm
